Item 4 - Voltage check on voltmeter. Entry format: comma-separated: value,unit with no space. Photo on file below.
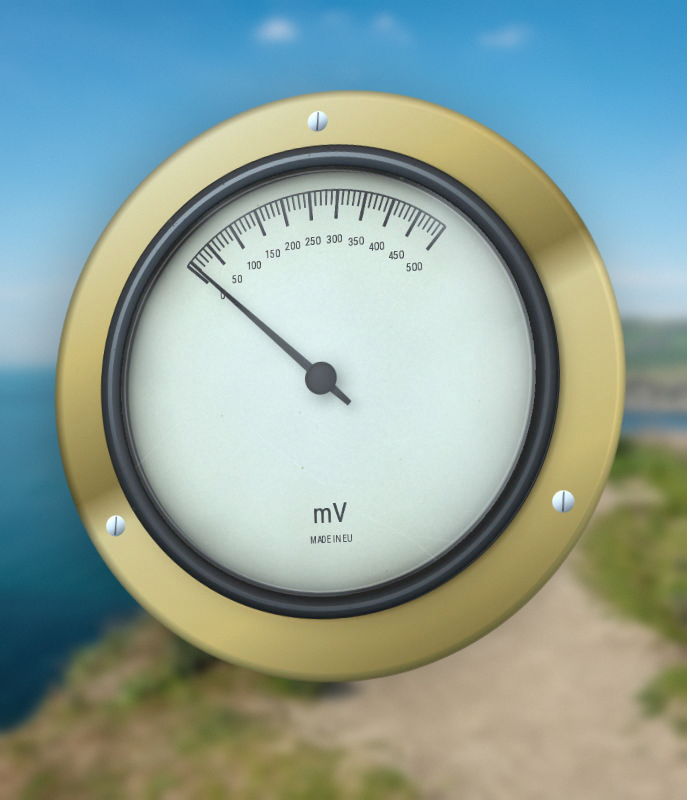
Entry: 10,mV
